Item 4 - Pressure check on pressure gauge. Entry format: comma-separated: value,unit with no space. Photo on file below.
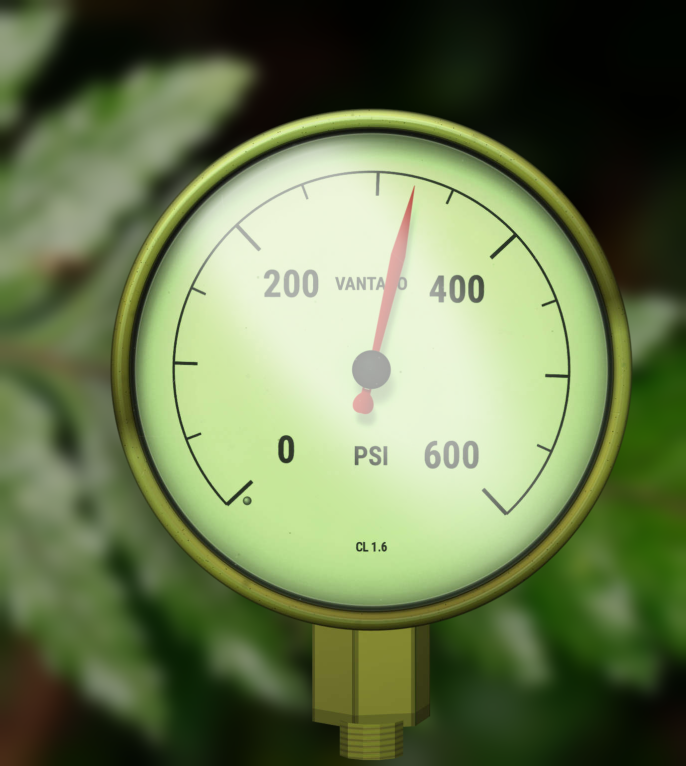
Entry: 325,psi
